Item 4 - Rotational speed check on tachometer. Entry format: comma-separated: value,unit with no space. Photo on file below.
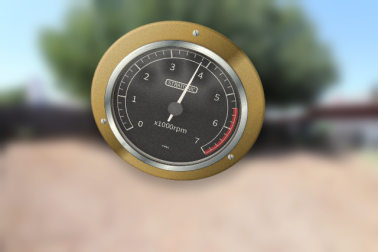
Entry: 3800,rpm
